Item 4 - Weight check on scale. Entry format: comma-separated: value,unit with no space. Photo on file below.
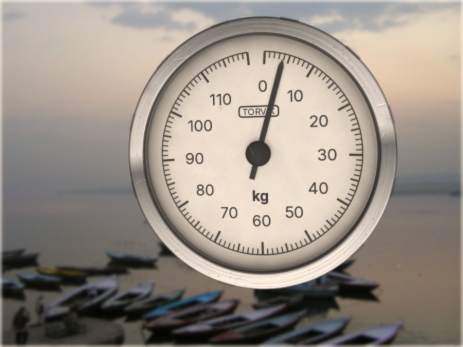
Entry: 4,kg
